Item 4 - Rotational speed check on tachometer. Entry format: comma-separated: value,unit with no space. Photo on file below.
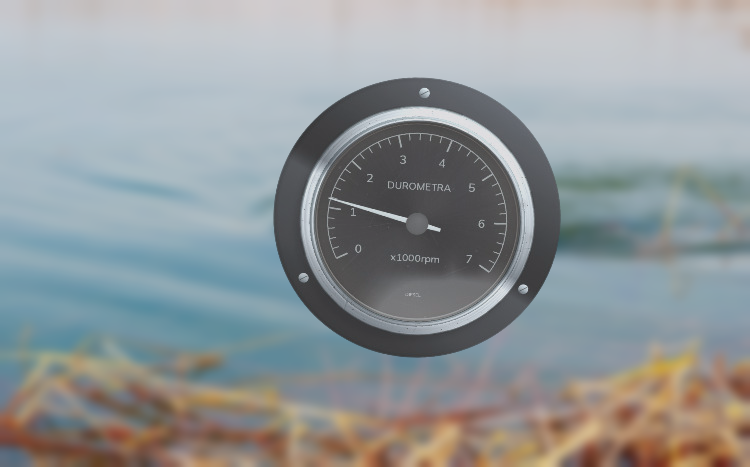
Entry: 1200,rpm
